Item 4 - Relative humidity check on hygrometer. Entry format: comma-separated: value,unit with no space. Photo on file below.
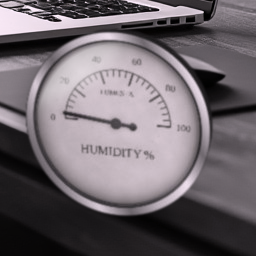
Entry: 4,%
